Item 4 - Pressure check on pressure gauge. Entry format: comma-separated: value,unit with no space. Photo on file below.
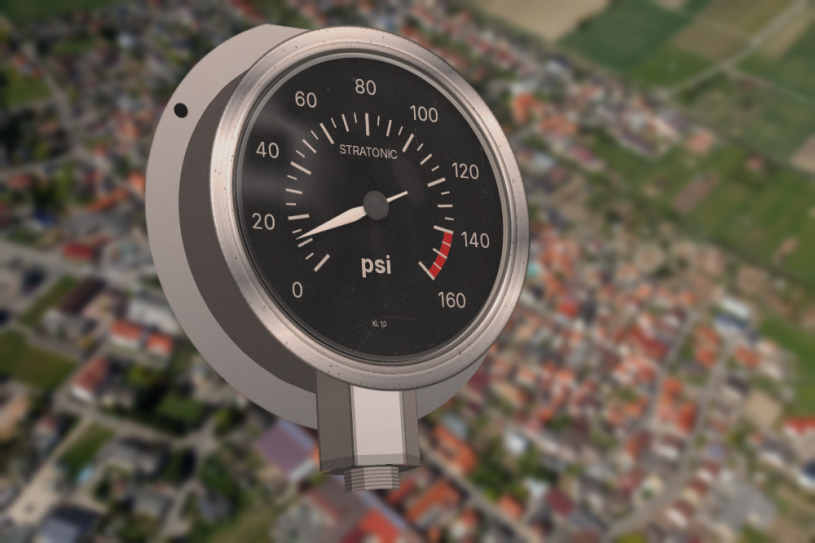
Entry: 12.5,psi
